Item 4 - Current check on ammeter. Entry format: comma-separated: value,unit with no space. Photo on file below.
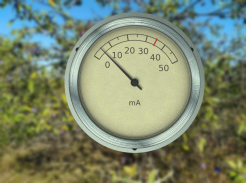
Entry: 5,mA
